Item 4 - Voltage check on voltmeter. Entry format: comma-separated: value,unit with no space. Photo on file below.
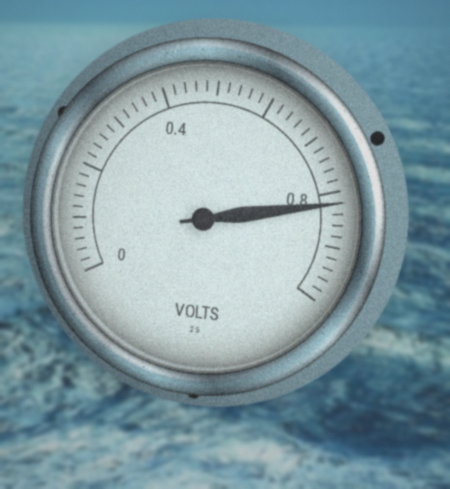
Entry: 0.82,V
